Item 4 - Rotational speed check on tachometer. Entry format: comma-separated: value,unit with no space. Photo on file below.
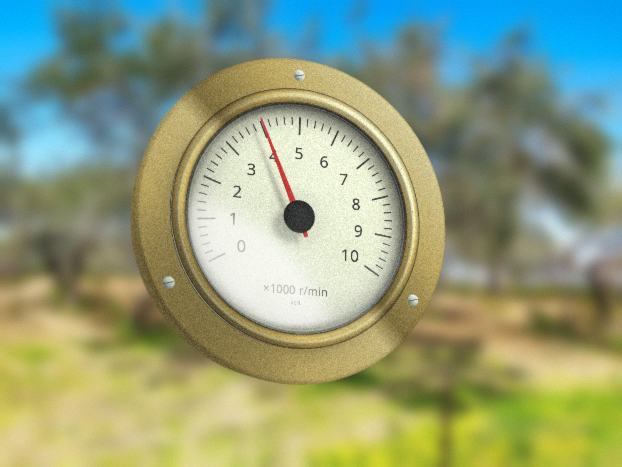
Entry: 4000,rpm
